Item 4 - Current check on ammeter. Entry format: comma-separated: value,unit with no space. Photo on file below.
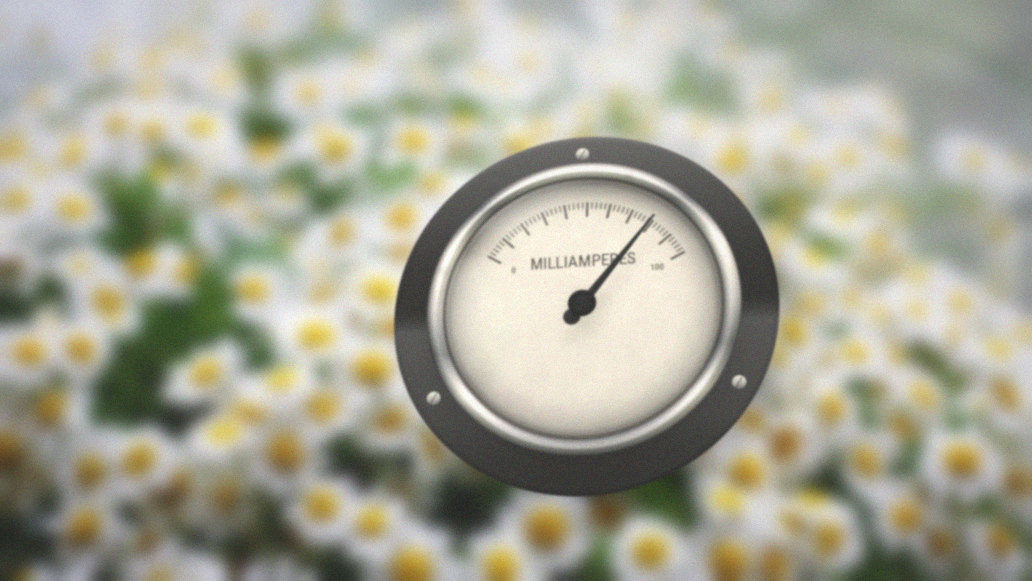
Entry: 80,mA
